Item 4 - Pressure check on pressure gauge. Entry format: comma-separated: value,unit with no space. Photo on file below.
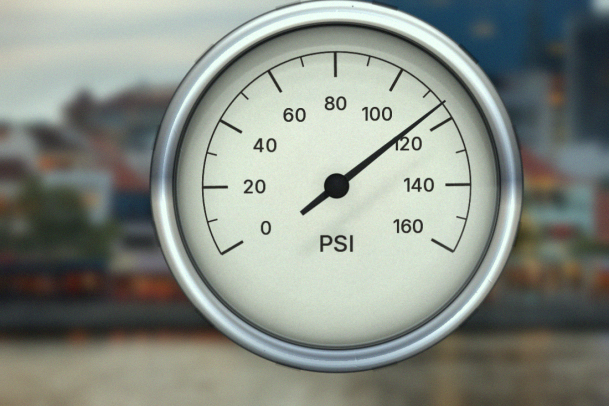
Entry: 115,psi
